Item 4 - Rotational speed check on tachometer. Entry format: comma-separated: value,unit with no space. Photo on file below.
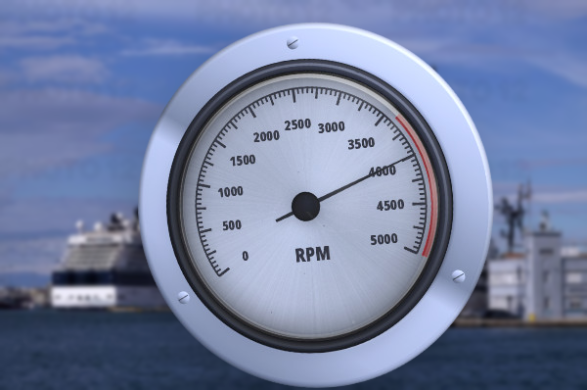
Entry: 4000,rpm
